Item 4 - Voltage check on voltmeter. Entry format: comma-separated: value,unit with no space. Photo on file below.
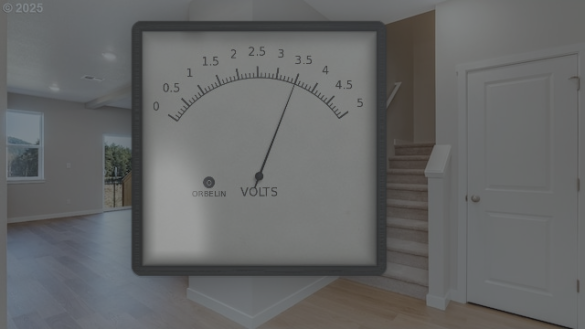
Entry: 3.5,V
